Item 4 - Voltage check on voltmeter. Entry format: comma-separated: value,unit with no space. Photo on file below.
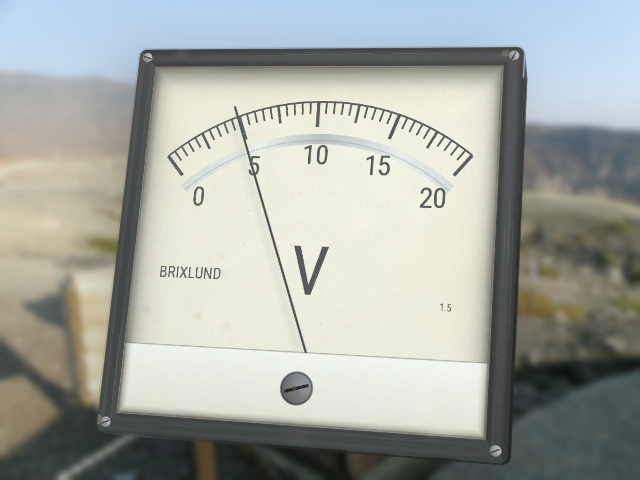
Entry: 5,V
